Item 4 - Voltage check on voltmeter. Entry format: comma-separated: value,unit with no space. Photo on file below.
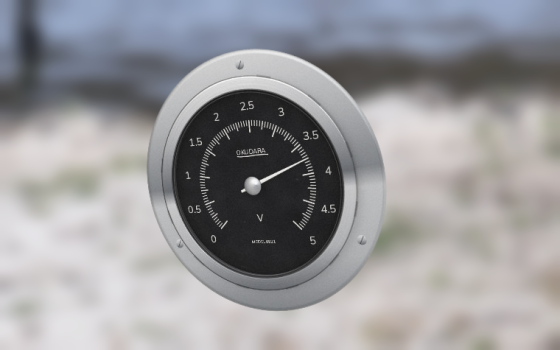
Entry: 3.75,V
